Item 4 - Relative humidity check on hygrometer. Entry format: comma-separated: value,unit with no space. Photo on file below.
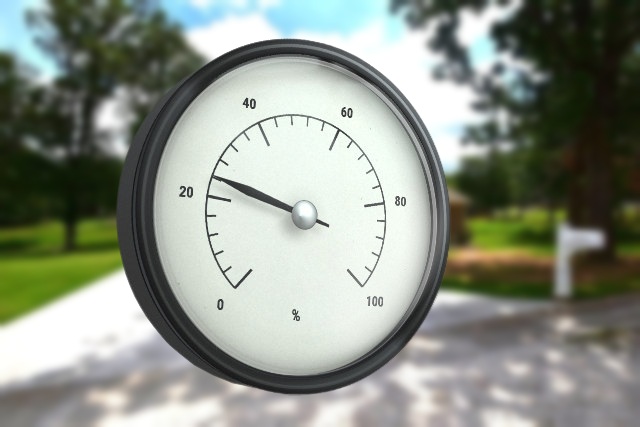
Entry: 24,%
